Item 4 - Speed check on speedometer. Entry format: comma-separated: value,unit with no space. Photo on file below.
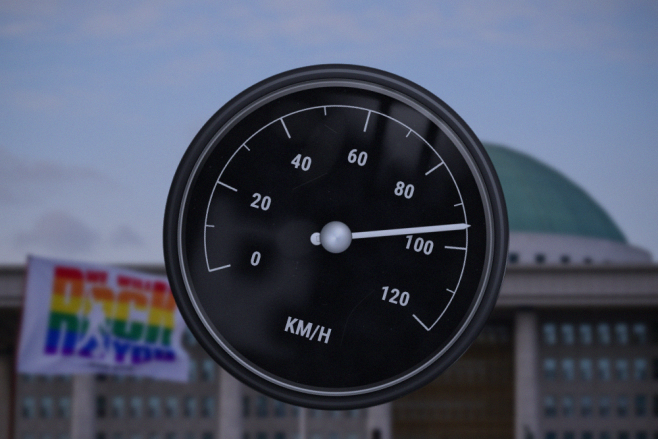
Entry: 95,km/h
